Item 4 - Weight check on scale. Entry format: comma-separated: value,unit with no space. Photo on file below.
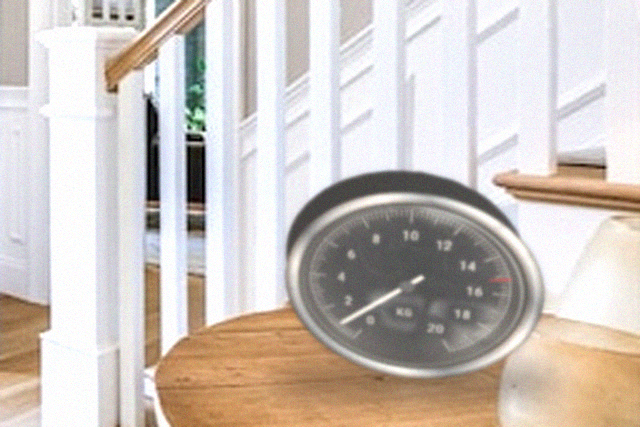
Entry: 1,kg
